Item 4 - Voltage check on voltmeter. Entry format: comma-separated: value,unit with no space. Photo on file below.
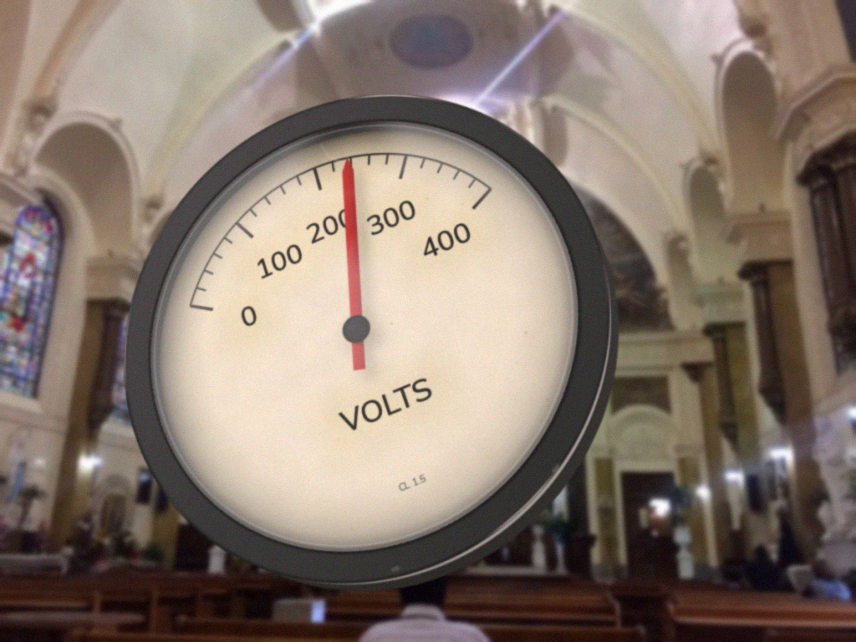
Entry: 240,V
